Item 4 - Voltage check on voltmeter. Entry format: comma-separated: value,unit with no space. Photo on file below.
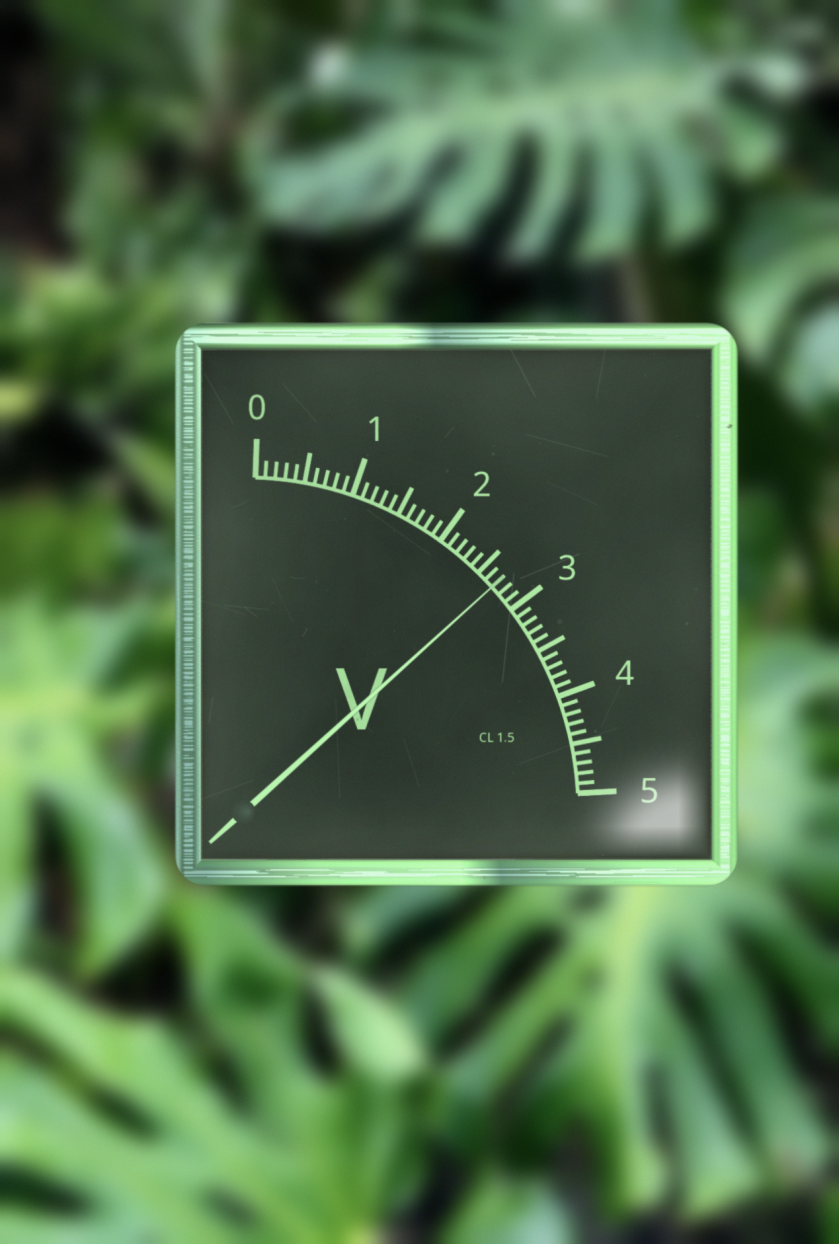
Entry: 2.7,V
